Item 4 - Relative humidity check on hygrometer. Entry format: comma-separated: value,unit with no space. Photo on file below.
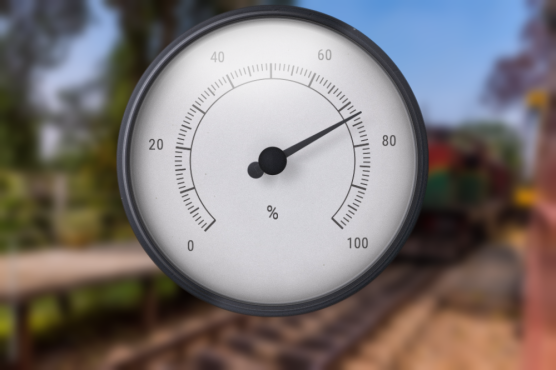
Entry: 73,%
